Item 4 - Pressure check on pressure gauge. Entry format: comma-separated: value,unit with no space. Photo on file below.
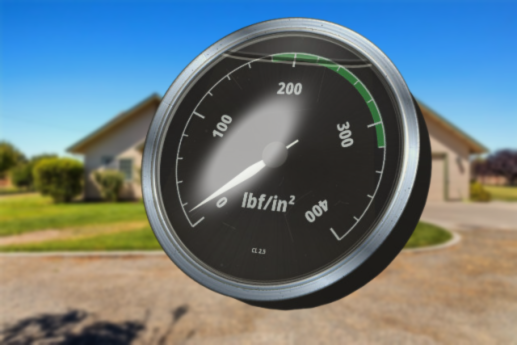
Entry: 10,psi
